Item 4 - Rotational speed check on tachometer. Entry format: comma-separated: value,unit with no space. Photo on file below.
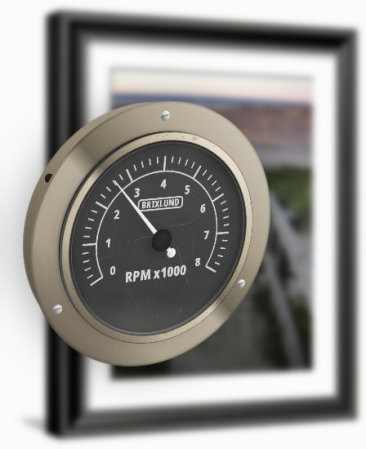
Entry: 2600,rpm
